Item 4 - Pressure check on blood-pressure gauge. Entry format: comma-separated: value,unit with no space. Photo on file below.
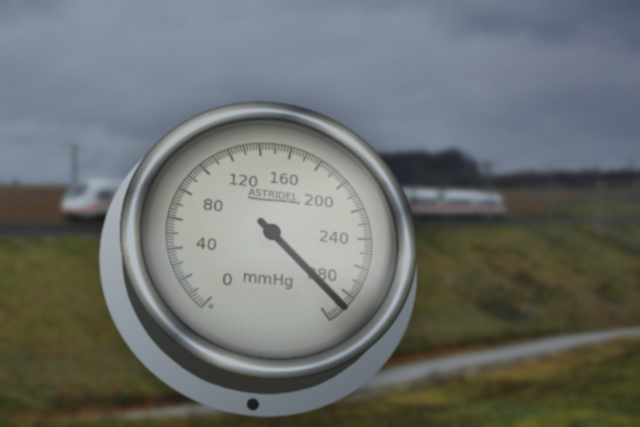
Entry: 290,mmHg
